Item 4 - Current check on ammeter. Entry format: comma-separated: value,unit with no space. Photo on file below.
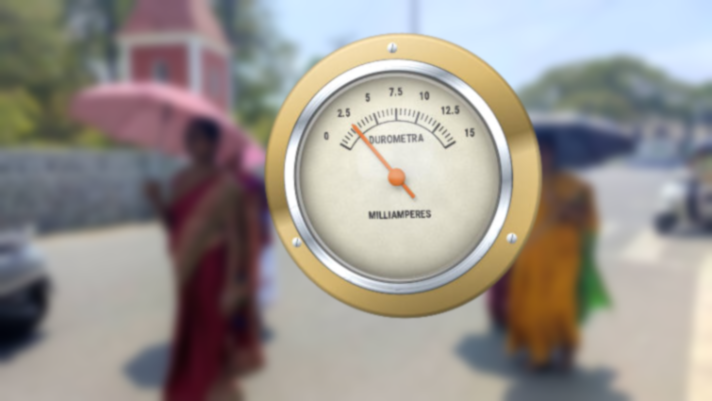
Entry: 2.5,mA
